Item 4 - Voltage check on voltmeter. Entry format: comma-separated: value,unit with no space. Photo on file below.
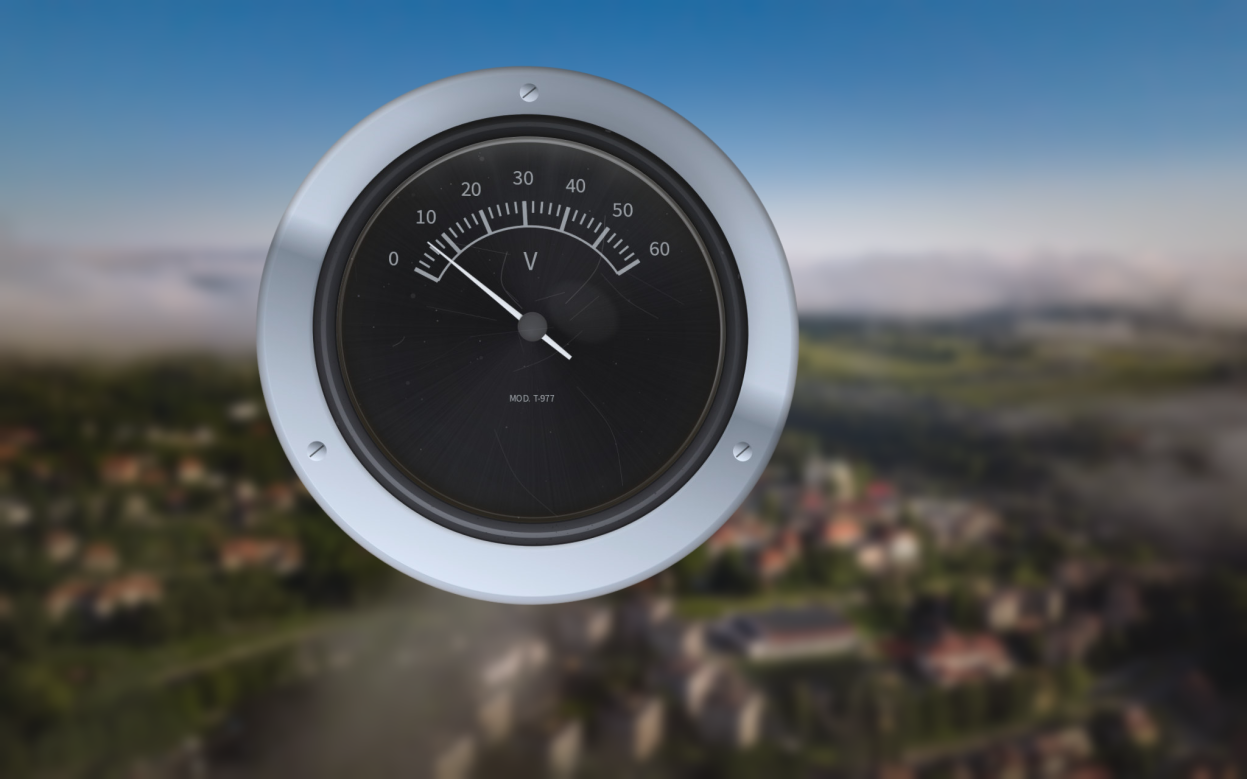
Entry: 6,V
